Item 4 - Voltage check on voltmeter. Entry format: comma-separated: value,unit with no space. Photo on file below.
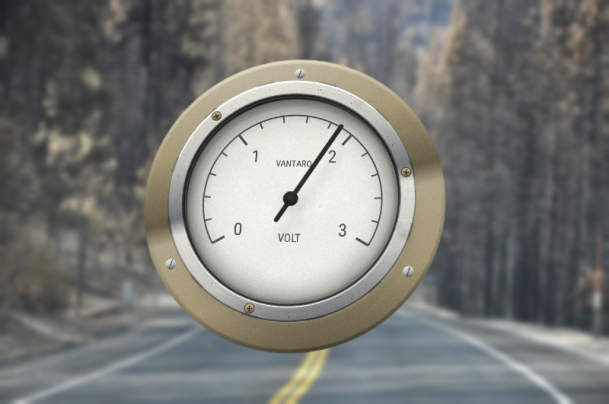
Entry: 1.9,V
